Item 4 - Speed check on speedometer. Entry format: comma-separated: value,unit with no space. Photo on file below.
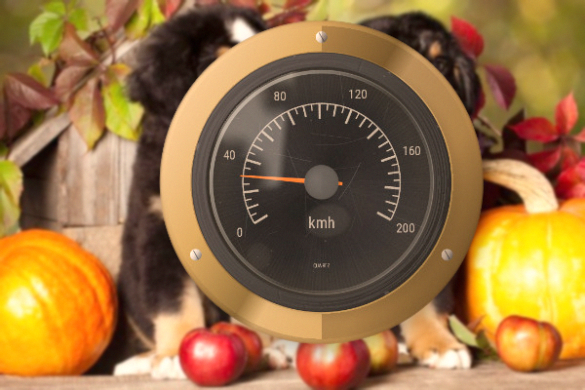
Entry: 30,km/h
